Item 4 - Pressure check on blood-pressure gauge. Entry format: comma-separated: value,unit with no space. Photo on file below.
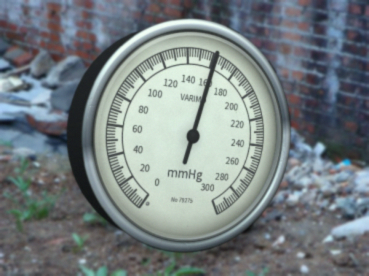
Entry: 160,mmHg
